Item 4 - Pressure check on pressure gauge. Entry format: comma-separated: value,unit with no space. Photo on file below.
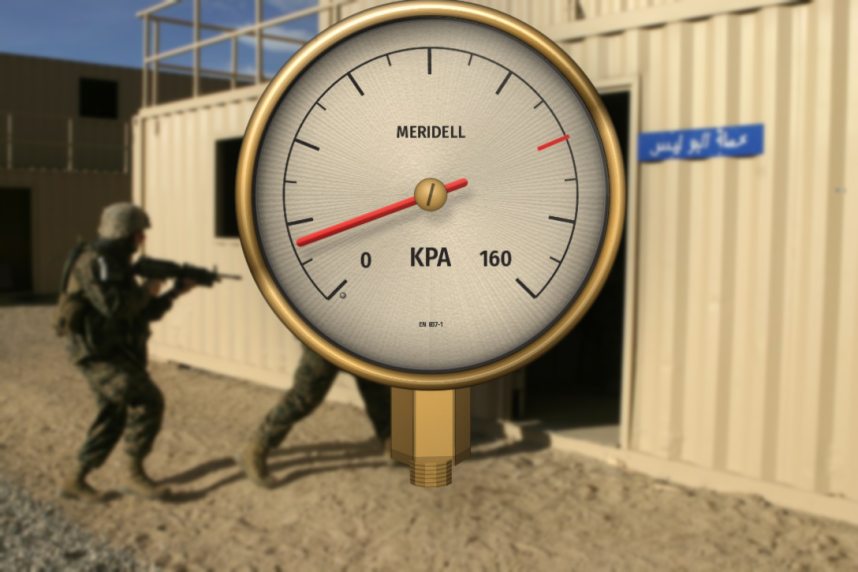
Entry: 15,kPa
